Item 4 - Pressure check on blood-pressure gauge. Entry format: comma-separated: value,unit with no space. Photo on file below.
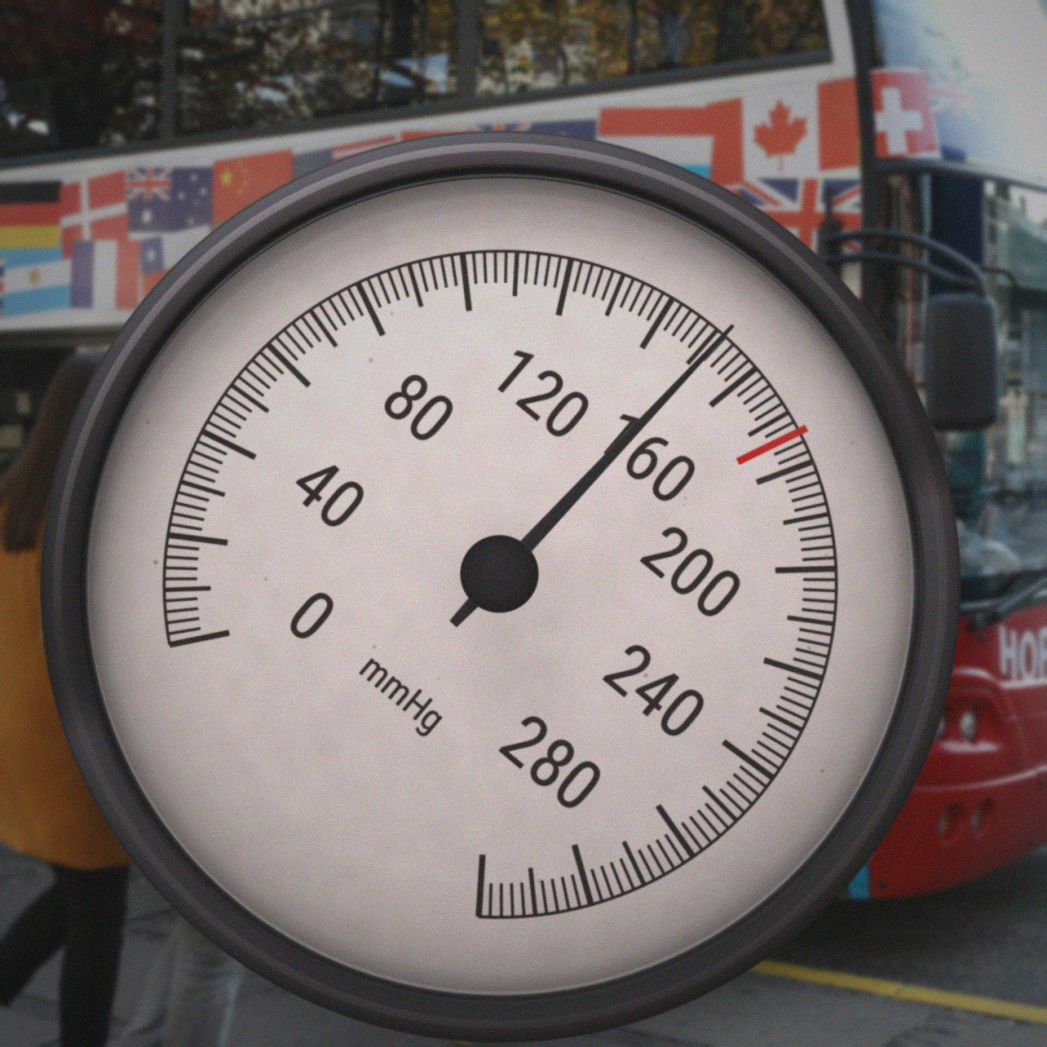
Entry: 152,mmHg
